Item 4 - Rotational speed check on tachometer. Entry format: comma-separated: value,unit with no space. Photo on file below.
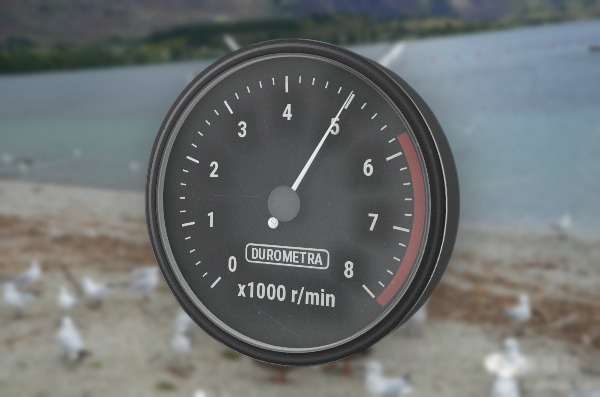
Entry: 5000,rpm
